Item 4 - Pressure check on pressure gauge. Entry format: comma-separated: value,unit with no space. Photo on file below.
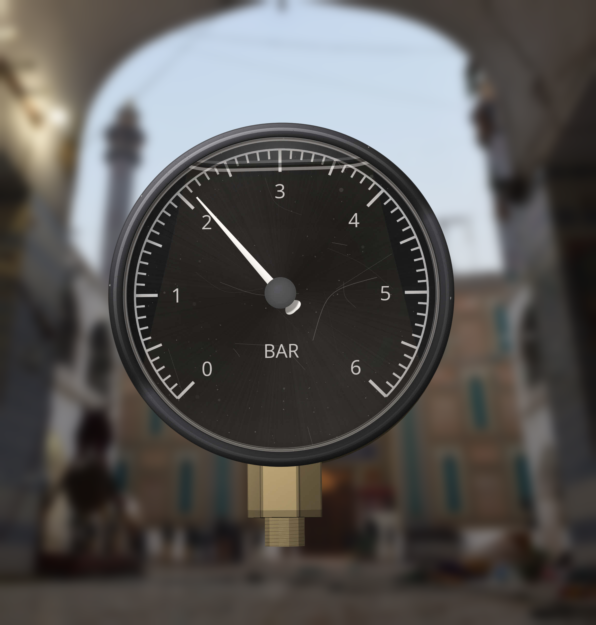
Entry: 2.1,bar
